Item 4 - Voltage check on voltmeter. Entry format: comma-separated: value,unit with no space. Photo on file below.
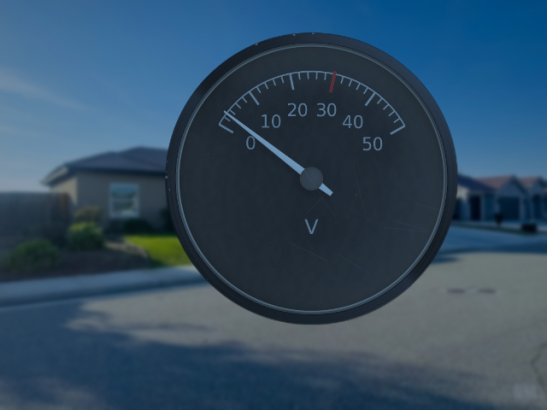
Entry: 3,V
